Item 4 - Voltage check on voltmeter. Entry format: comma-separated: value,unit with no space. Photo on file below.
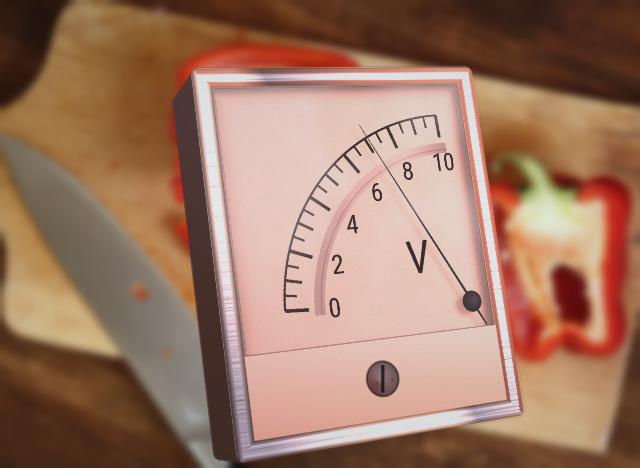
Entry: 7,V
